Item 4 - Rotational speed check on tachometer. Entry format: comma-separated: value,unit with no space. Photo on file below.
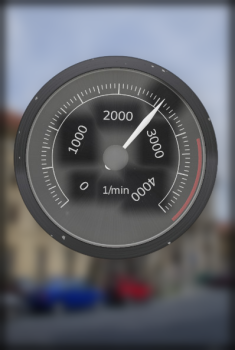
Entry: 2550,rpm
